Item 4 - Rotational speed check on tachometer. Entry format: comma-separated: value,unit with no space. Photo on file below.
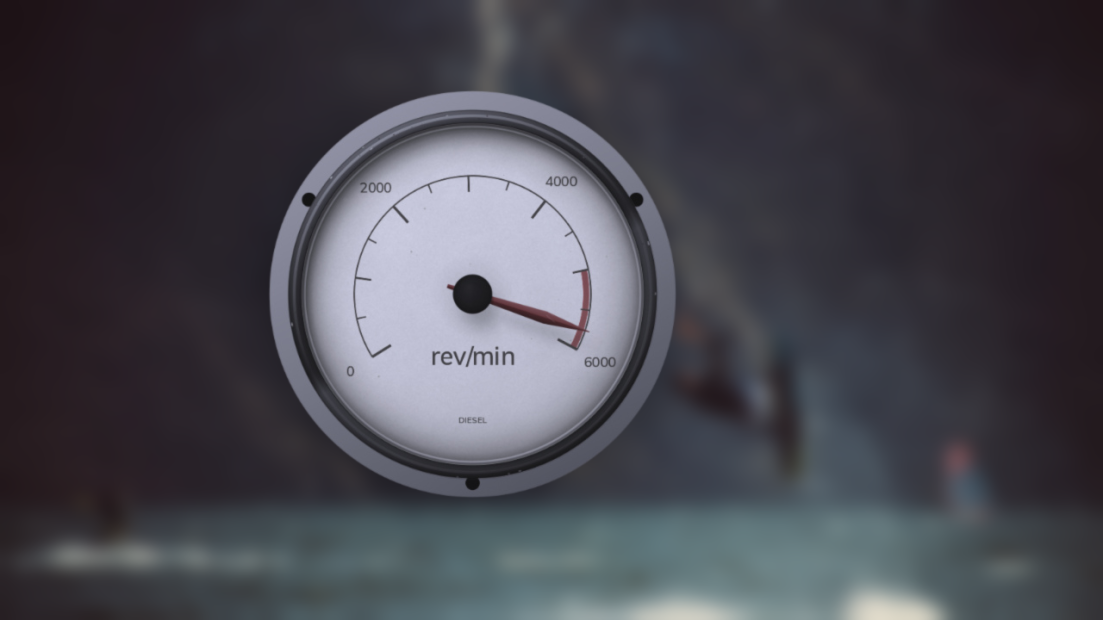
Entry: 5750,rpm
